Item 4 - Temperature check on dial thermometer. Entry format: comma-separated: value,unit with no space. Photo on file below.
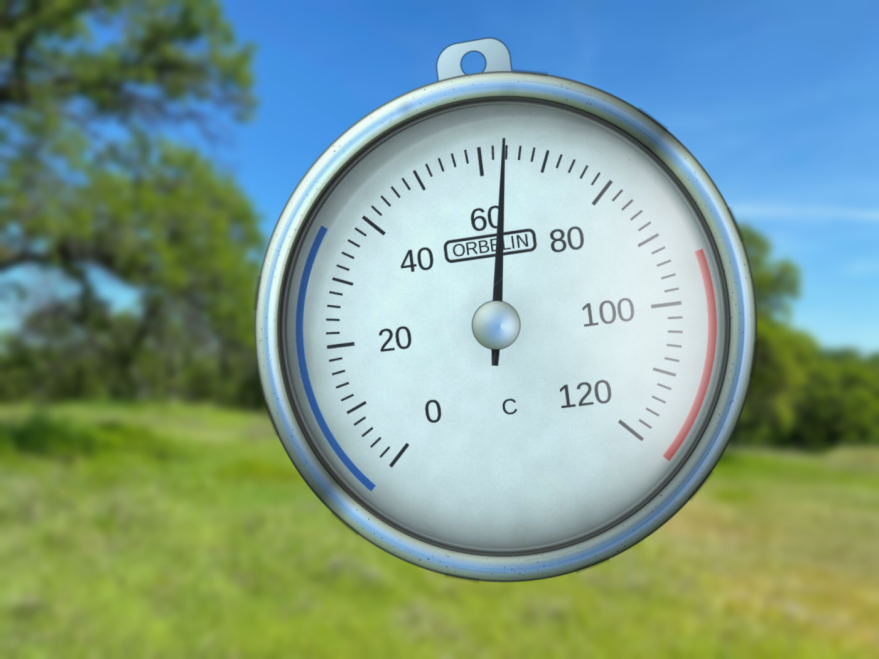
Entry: 64,°C
